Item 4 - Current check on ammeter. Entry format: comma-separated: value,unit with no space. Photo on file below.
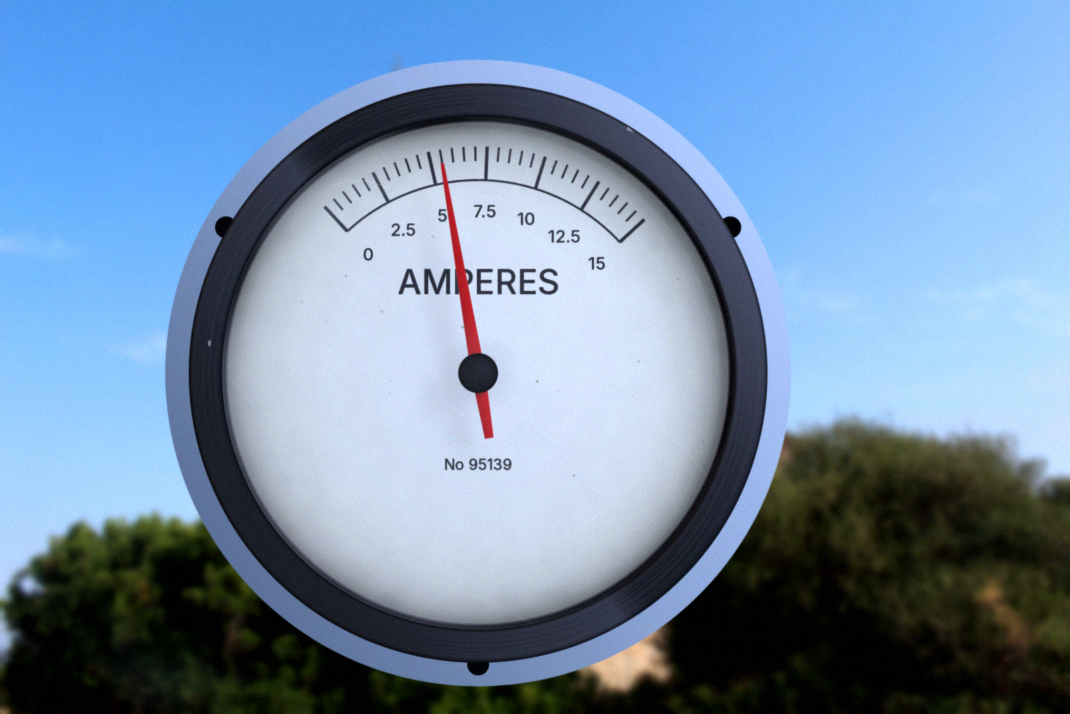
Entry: 5.5,A
